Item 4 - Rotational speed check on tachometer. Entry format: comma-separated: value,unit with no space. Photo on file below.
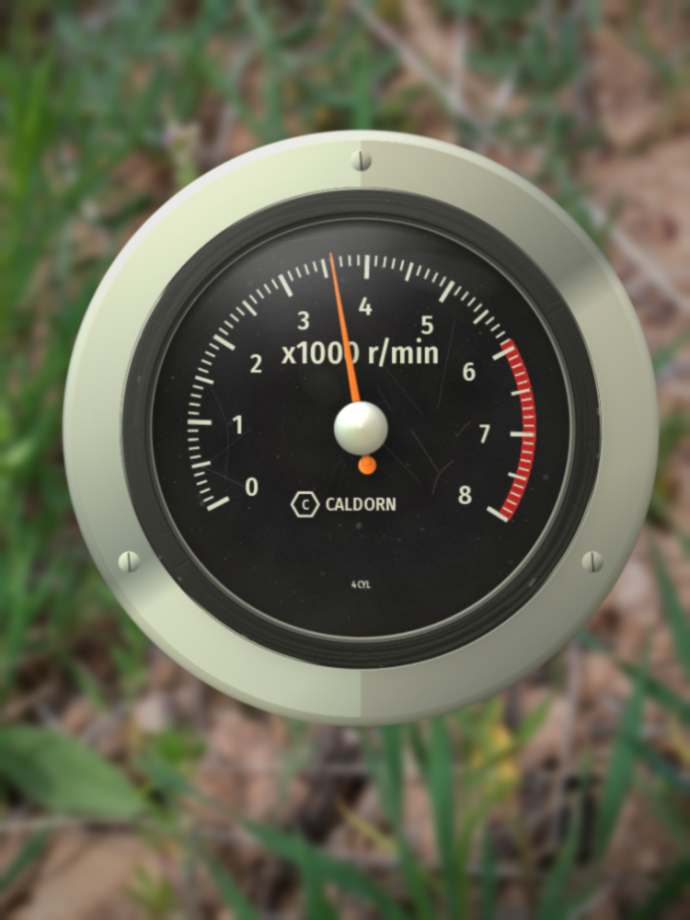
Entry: 3600,rpm
